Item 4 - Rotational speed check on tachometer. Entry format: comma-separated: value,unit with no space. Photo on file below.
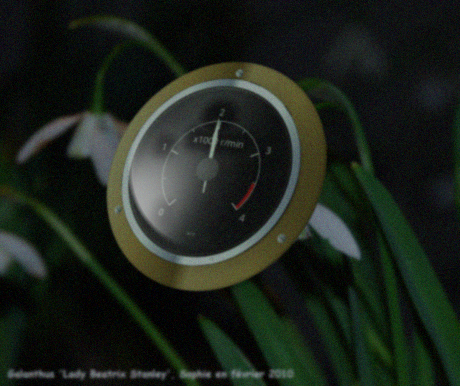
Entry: 2000,rpm
